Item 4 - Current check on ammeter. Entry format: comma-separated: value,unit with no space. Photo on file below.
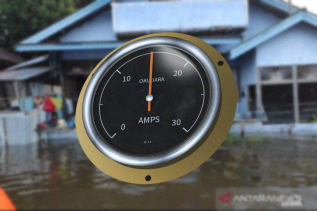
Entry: 15,A
